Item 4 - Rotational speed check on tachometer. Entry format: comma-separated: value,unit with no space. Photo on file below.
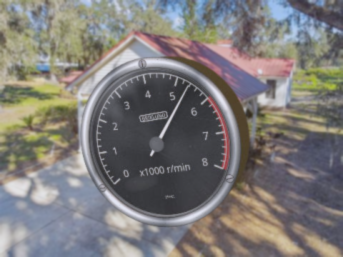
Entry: 5400,rpm
